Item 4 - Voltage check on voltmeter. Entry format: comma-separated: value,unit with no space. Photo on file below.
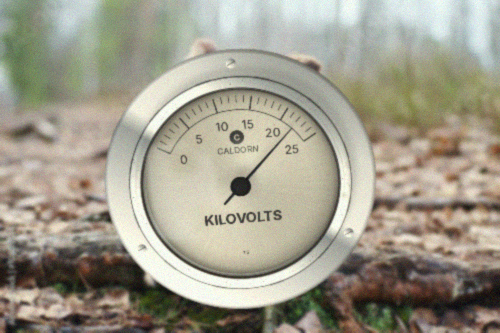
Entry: 22,kV
